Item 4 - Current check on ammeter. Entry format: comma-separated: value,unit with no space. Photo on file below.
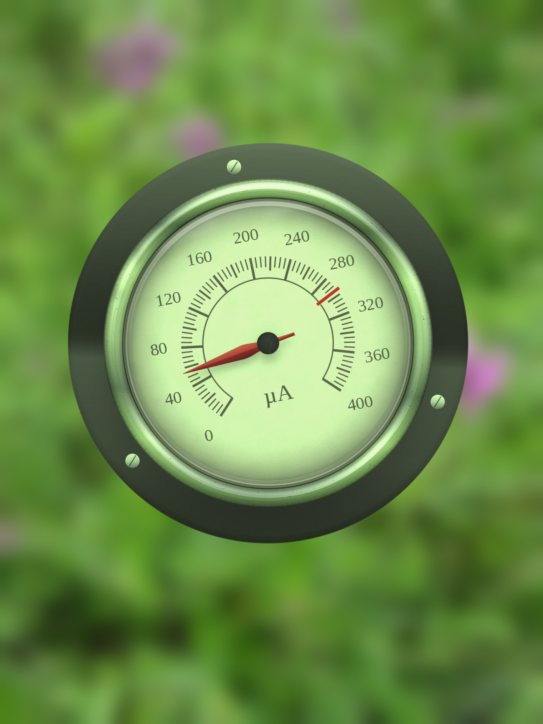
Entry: 55,µA
